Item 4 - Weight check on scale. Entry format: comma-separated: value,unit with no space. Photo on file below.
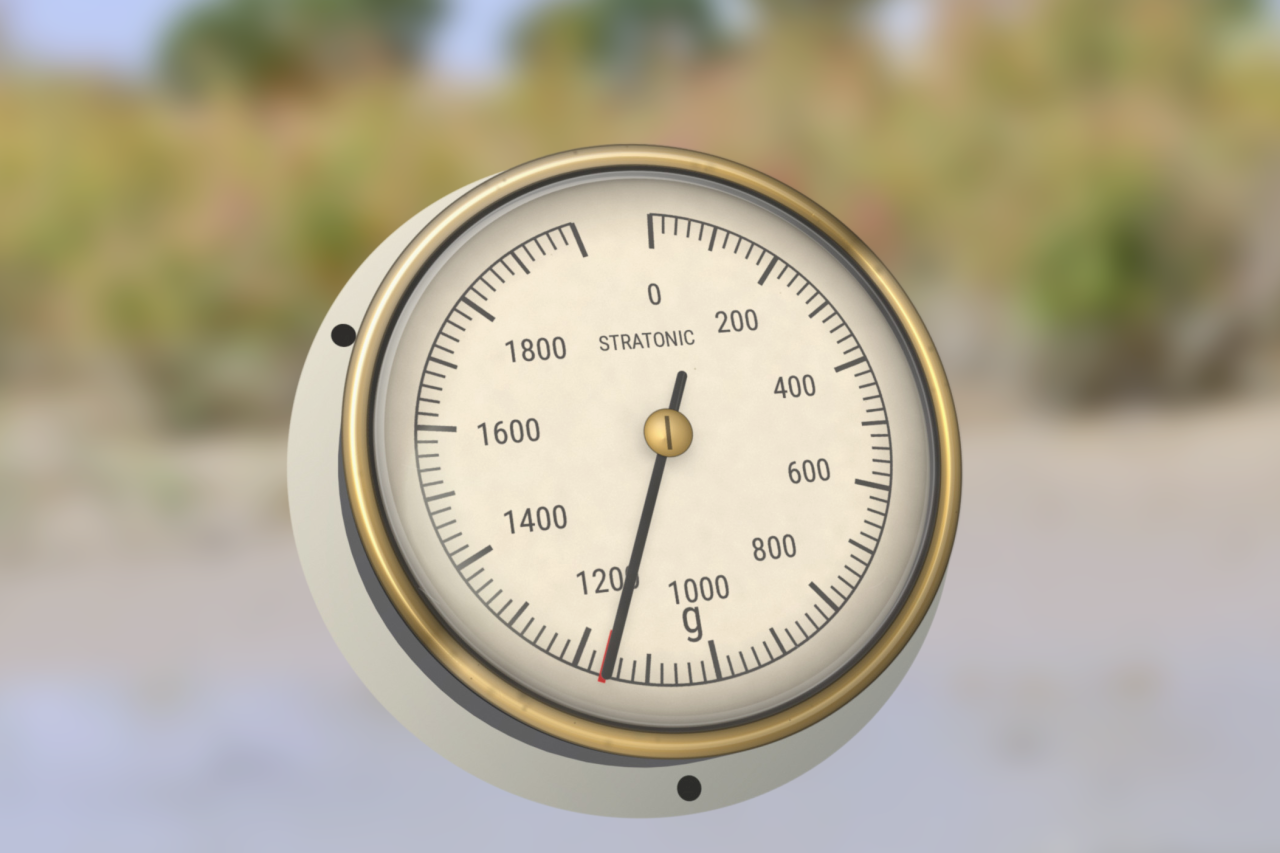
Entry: 1160,g
